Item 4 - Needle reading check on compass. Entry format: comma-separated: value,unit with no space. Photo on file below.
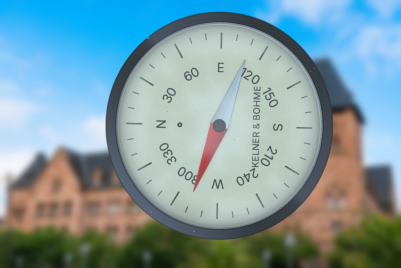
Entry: 290,°
